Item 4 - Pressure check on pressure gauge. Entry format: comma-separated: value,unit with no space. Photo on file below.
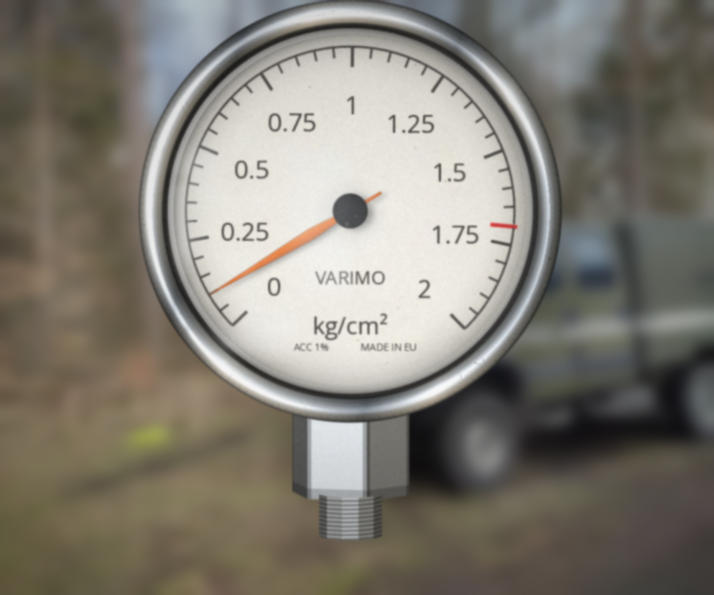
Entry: 0.1,kg/cm²
